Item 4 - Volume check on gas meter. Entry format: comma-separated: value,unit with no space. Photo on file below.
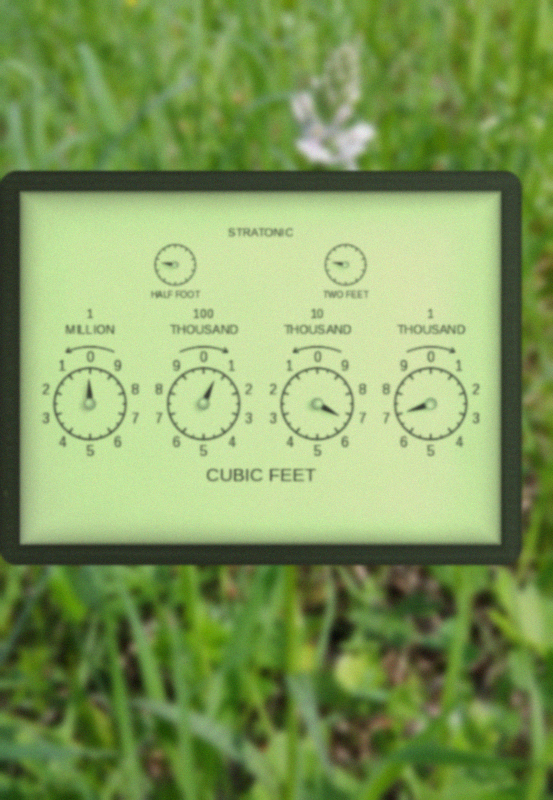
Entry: 6700,ft³
